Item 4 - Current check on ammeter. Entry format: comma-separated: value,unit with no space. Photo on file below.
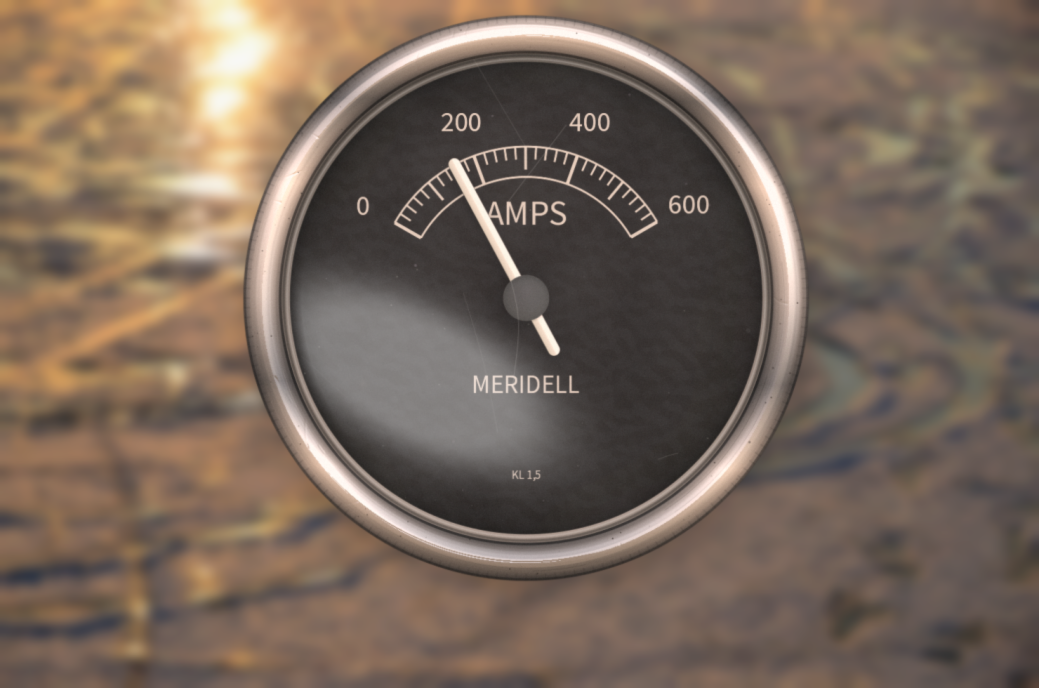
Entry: 160,A
